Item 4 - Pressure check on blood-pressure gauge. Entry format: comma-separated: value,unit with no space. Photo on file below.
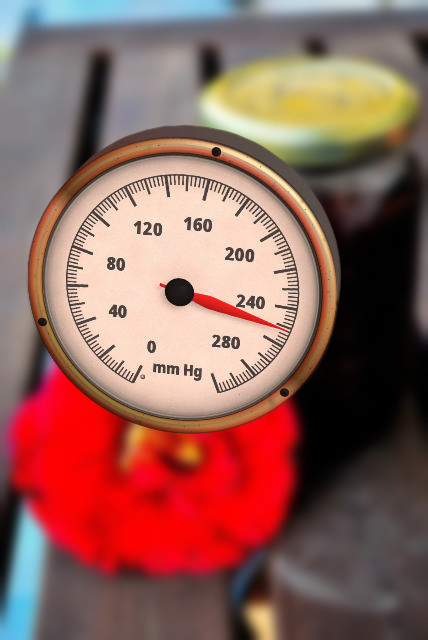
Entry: 250,mmHg
